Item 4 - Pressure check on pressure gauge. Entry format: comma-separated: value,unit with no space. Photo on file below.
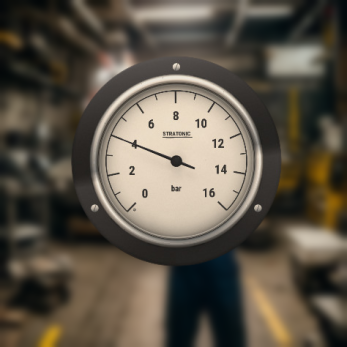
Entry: 4,bar
